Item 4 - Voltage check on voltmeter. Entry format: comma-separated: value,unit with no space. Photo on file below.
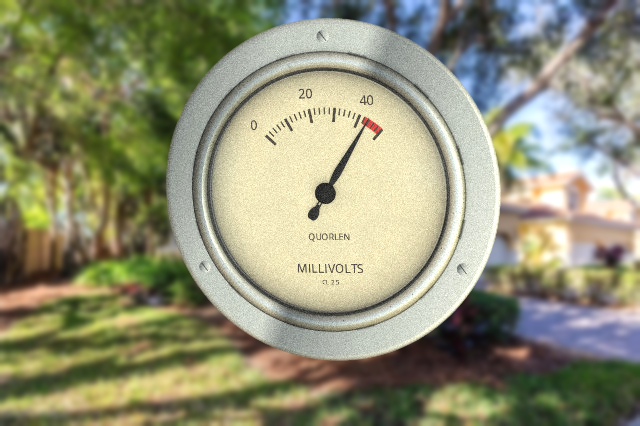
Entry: 44,mV
